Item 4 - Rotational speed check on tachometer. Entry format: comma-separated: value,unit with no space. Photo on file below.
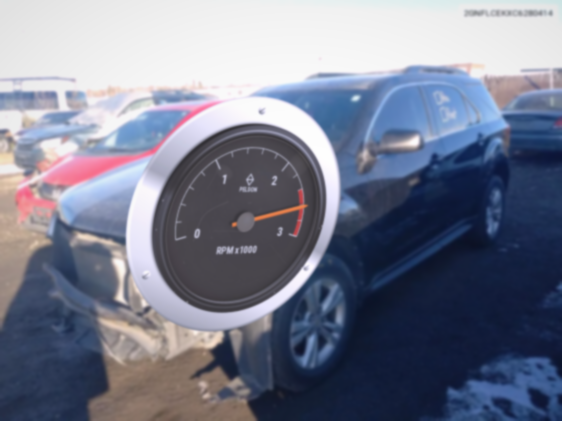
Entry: 2600,rpm
